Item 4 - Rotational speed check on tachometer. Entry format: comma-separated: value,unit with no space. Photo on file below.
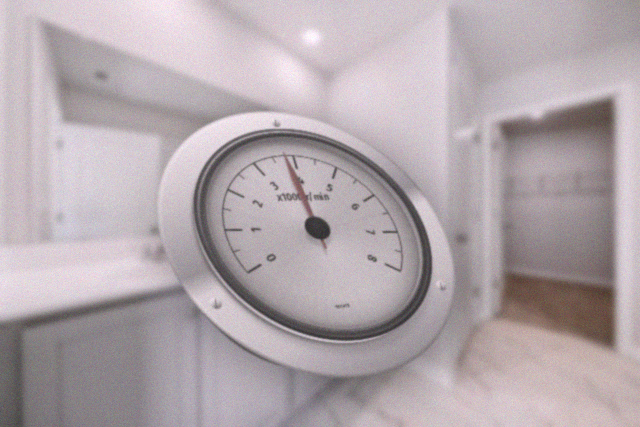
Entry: 3750,rpm
